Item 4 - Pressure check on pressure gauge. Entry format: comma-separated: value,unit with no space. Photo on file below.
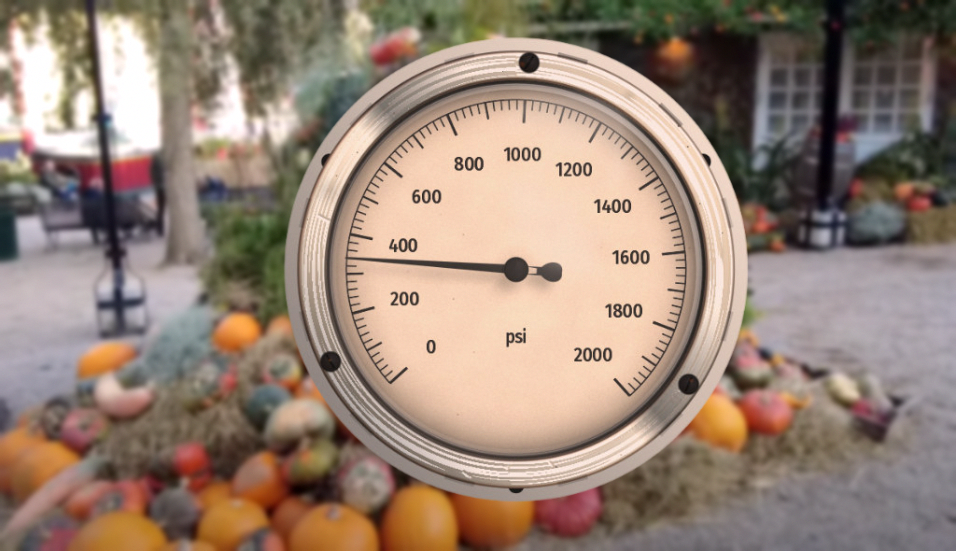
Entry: 340,psi
